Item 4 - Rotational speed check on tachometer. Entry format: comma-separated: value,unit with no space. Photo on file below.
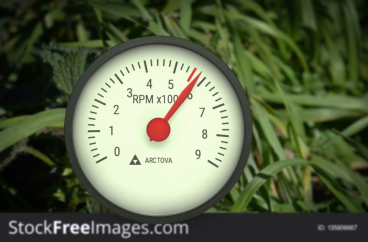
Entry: 5800,rpm
